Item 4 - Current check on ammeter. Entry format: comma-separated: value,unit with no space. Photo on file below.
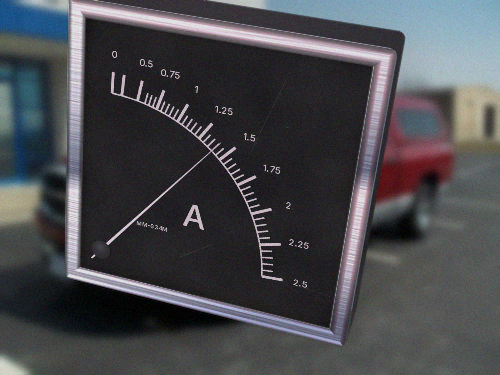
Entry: 1.4,A
